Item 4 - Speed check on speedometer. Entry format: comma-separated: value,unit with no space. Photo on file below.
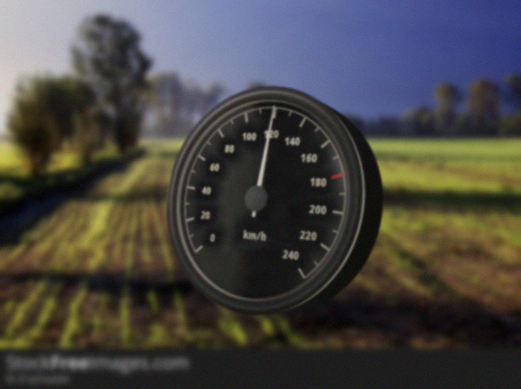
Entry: 120,km/h
